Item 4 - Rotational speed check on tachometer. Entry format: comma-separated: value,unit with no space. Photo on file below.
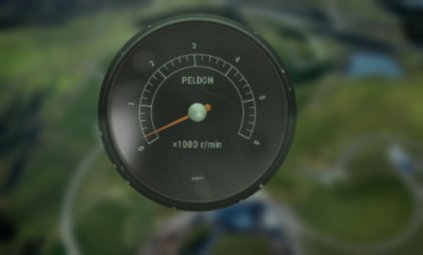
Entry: 200,rpm
